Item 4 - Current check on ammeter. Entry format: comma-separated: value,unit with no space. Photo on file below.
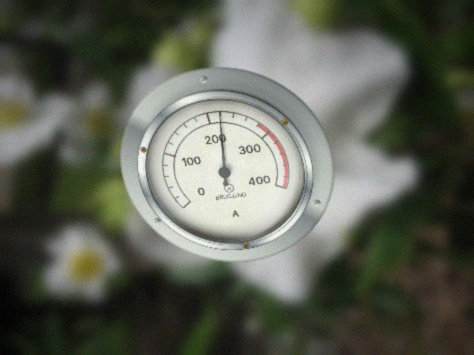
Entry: 220,A
